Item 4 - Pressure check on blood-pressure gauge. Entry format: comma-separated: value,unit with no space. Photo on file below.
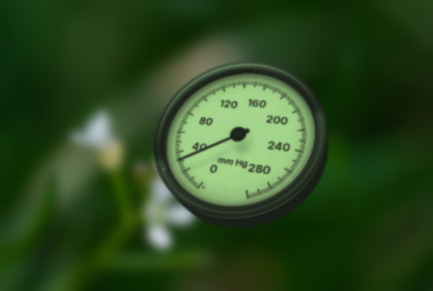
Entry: 30,mmHg
